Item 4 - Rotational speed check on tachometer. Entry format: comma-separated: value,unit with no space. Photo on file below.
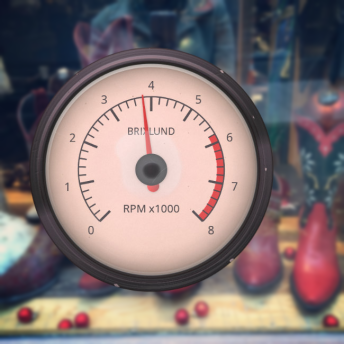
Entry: 3800,rpm
